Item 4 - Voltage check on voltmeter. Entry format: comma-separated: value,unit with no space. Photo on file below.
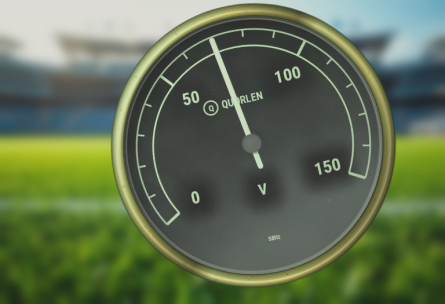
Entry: 70,V
